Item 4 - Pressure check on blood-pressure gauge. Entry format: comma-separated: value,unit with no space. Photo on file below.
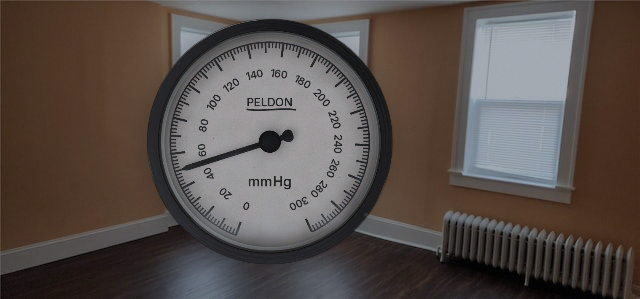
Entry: 50,mmHg
